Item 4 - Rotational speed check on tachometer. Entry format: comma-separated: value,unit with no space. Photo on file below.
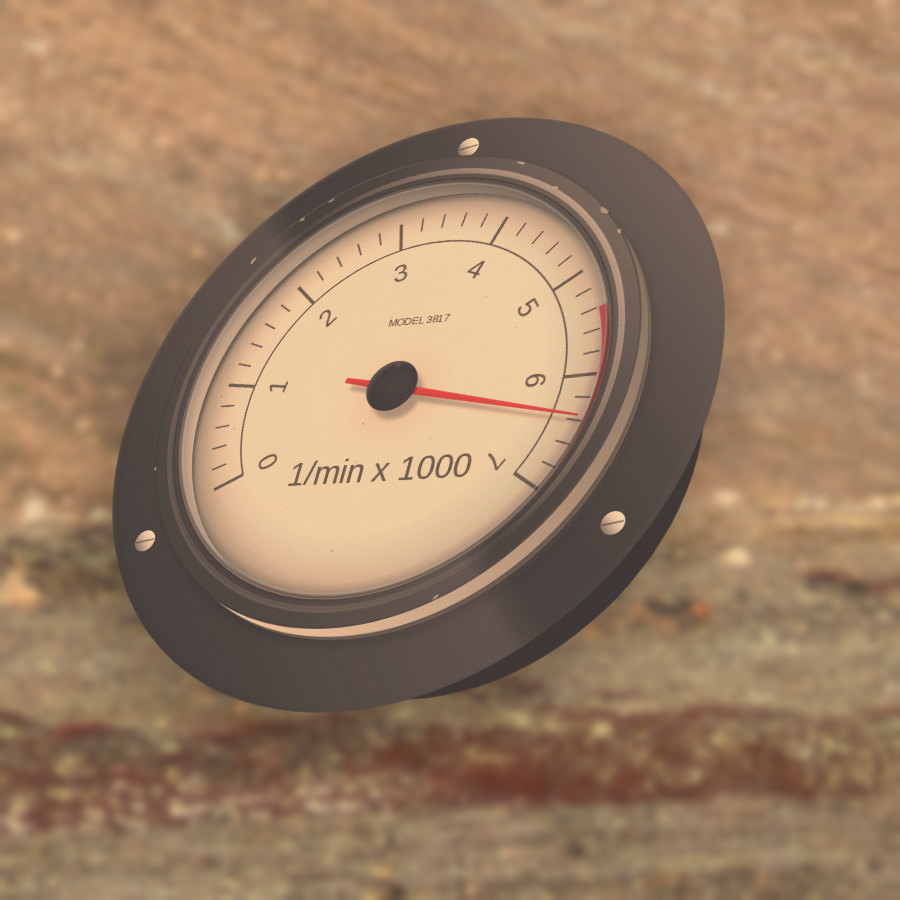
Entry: 6400,rpm
